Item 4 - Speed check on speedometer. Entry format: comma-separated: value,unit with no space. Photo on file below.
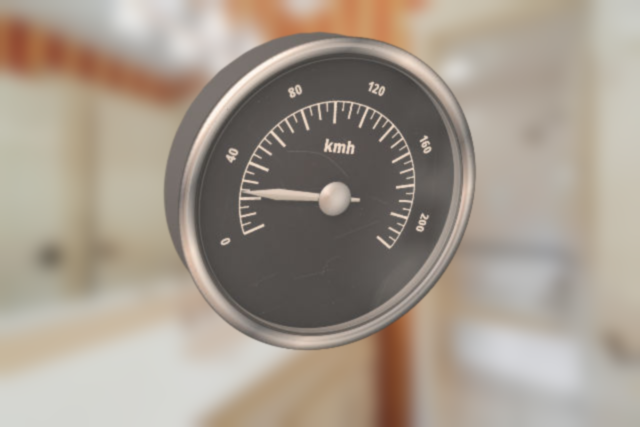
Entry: 25,km/h
